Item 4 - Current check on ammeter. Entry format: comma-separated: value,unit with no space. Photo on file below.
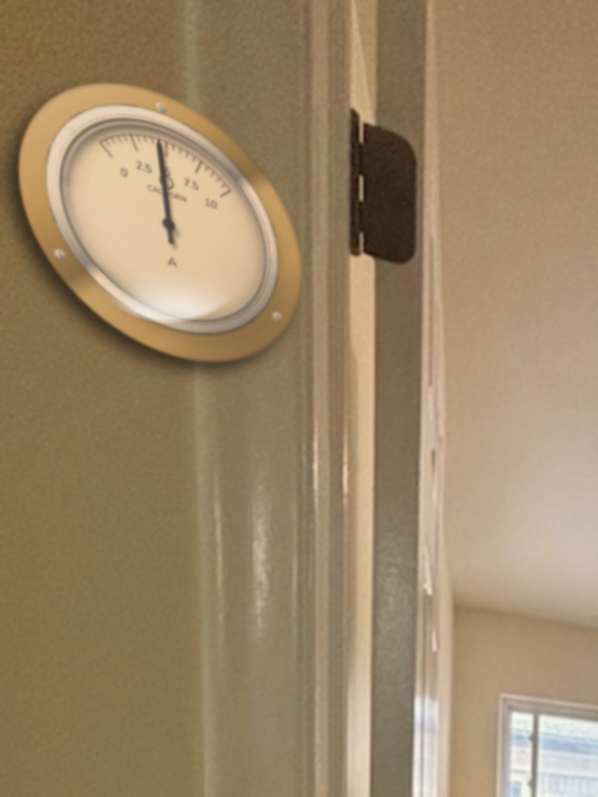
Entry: 4.5,A
